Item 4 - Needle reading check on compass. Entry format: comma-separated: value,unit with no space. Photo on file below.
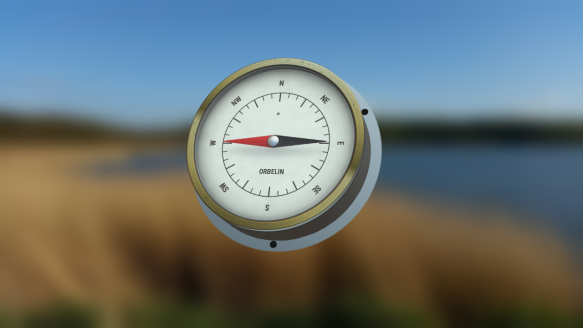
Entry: 270,°
